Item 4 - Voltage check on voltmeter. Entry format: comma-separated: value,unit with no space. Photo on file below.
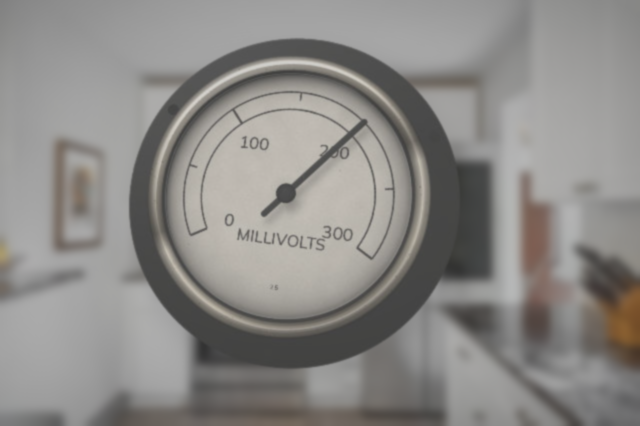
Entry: 200,mV
